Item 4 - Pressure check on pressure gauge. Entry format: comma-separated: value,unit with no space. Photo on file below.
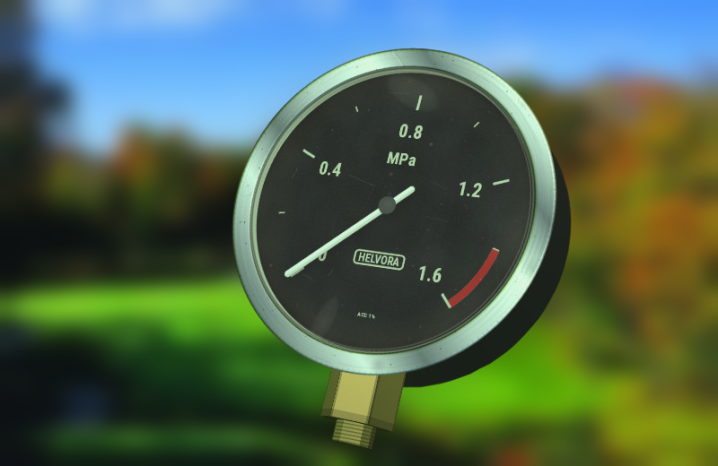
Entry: 0,MPa
